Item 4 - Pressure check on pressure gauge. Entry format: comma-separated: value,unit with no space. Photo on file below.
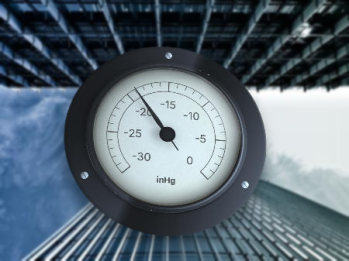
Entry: -19,inHg
